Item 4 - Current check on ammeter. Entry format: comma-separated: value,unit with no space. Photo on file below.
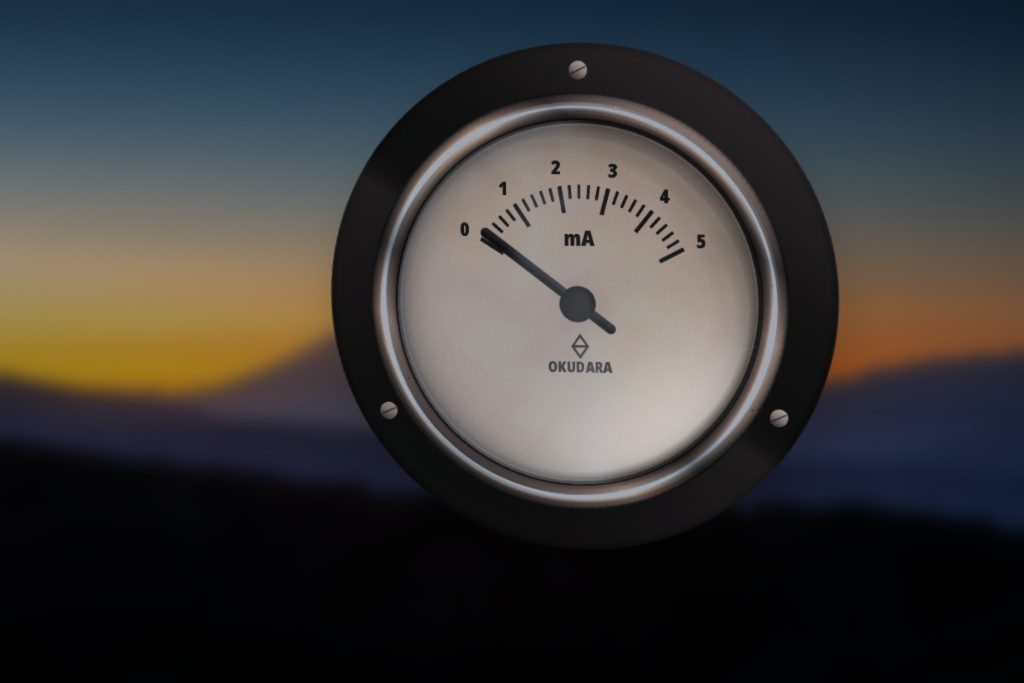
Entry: 0.2,mA
